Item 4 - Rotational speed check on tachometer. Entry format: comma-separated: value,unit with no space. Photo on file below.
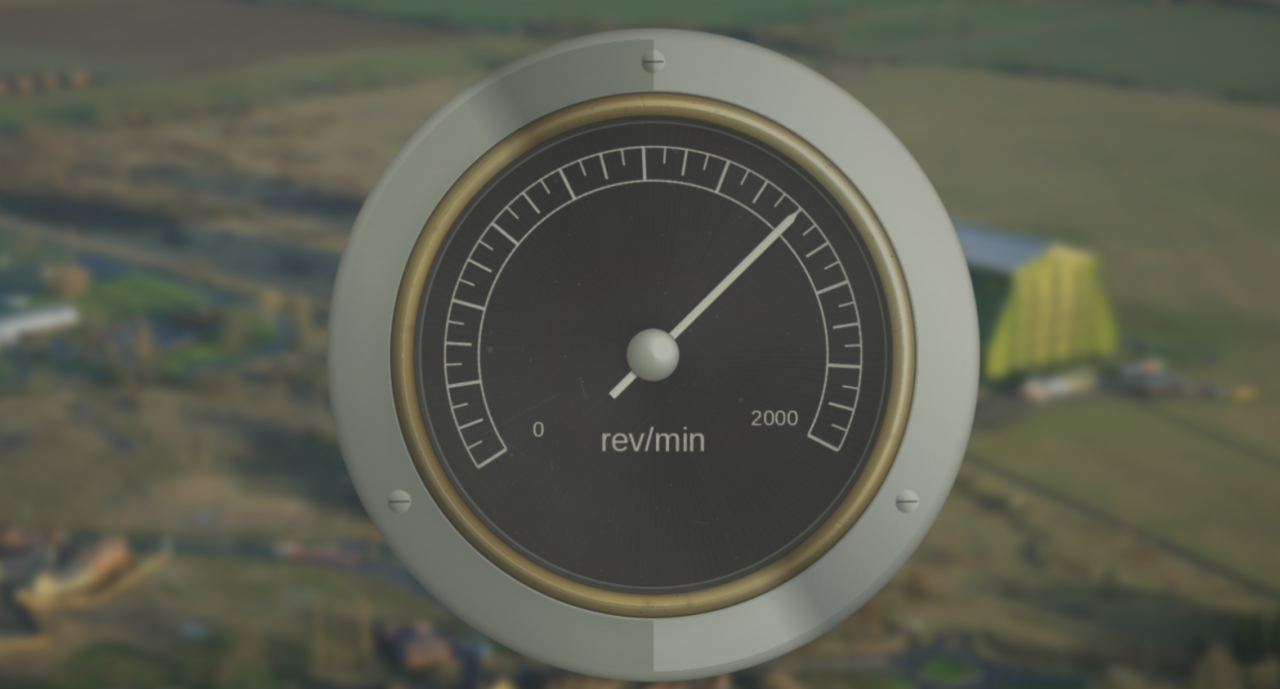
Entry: 1400,rpm
